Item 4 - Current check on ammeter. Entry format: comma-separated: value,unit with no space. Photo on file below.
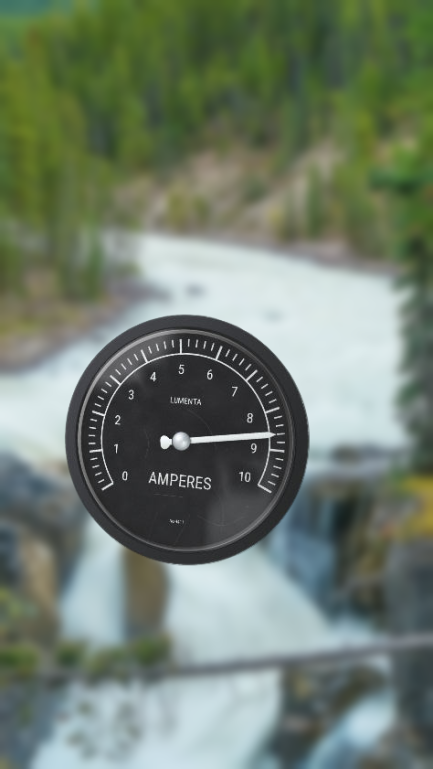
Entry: 8.6,A
